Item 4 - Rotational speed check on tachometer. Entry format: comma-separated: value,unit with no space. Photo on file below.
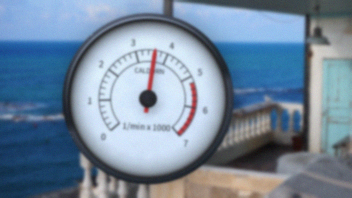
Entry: 3600,rpm
